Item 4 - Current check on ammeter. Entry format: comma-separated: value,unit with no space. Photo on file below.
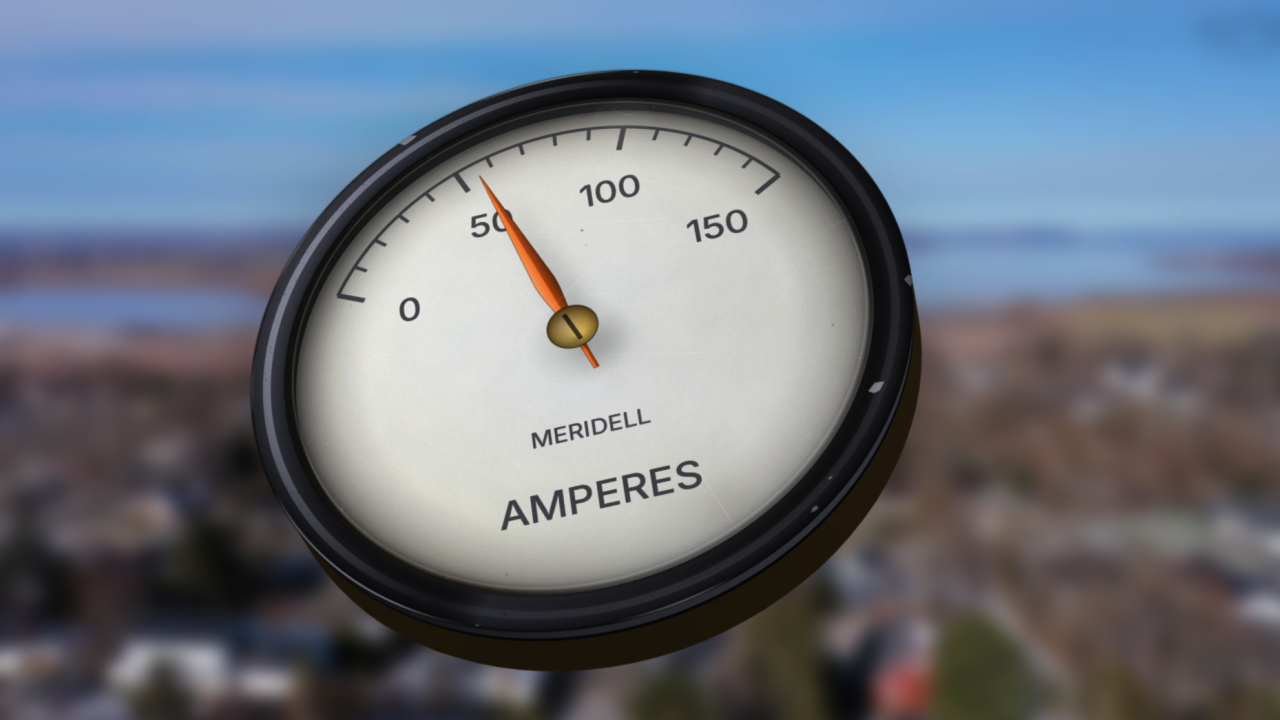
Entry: 55,A
